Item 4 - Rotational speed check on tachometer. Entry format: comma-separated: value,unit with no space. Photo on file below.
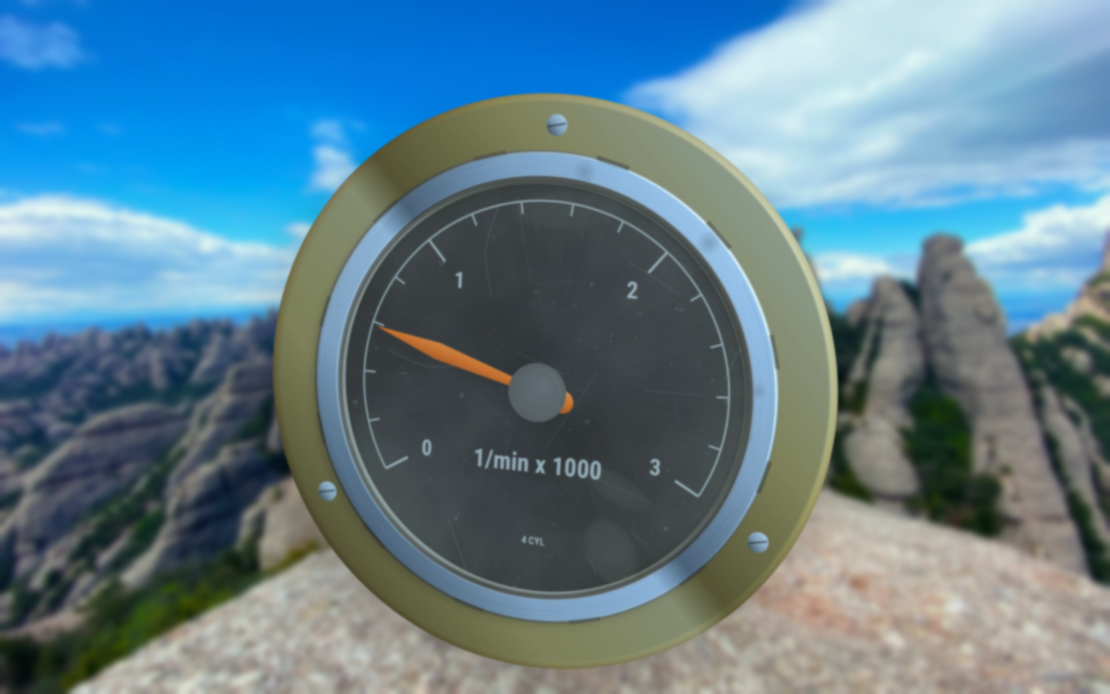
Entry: 600,rpm
